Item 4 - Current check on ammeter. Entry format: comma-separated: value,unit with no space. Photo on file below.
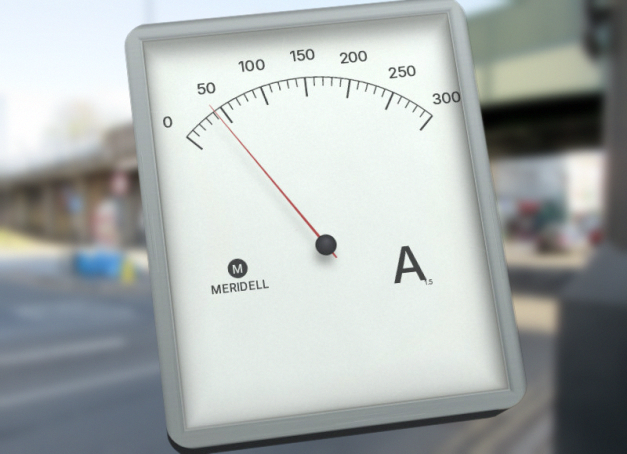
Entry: 40,A
